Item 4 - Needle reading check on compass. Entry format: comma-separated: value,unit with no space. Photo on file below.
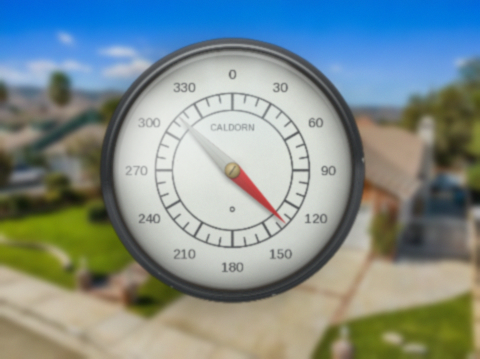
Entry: 135,°
